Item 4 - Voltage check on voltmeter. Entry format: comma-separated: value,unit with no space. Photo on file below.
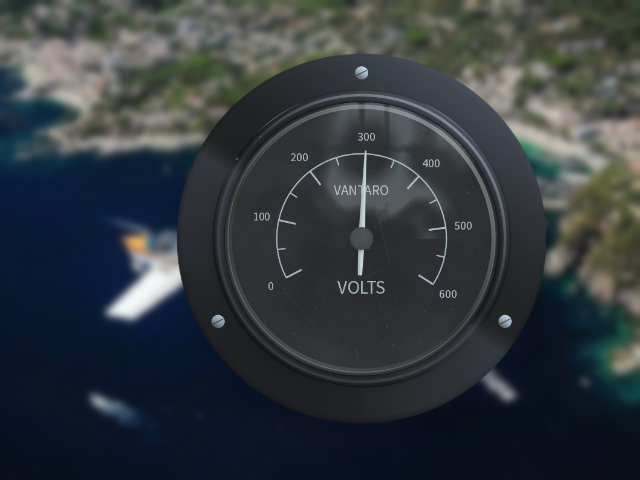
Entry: 300,V
